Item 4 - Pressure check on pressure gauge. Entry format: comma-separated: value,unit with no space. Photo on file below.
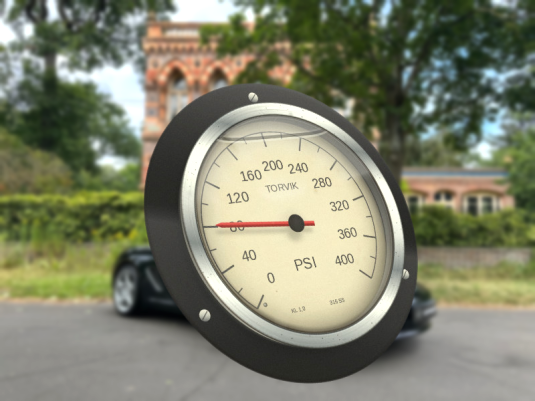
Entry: 80,psi
